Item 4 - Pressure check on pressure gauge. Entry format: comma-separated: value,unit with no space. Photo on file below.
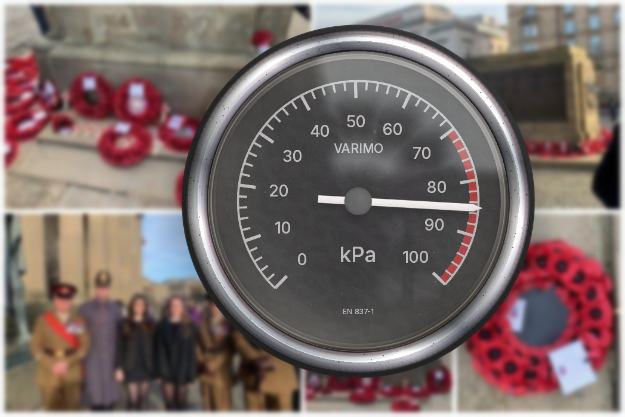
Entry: 85,kPa
